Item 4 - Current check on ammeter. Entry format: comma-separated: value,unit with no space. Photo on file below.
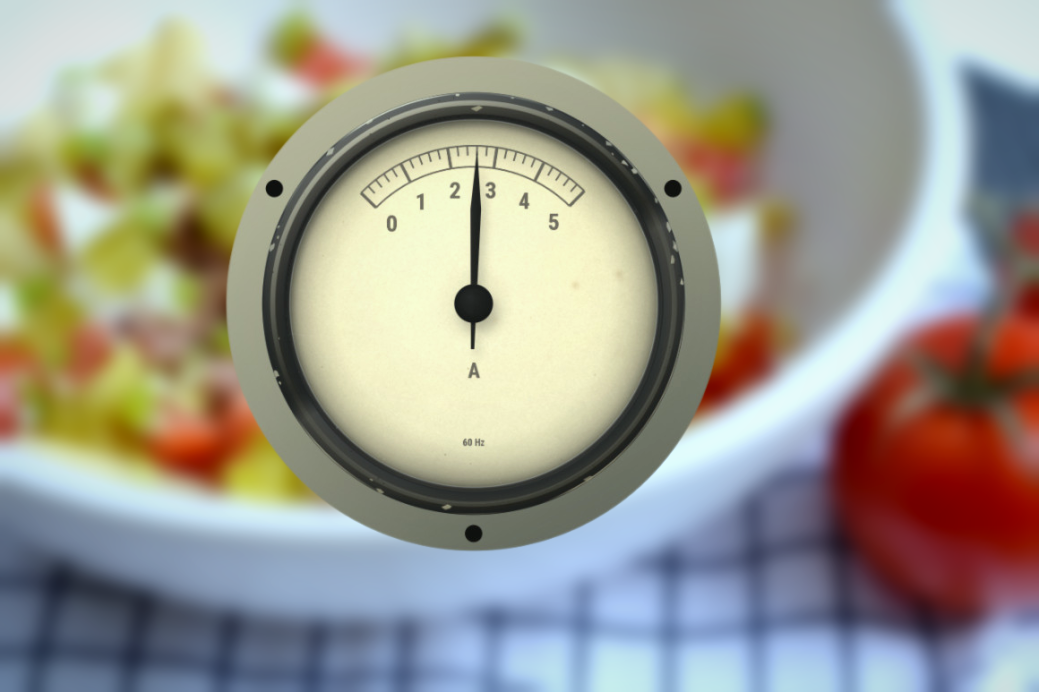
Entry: 2.6,A
